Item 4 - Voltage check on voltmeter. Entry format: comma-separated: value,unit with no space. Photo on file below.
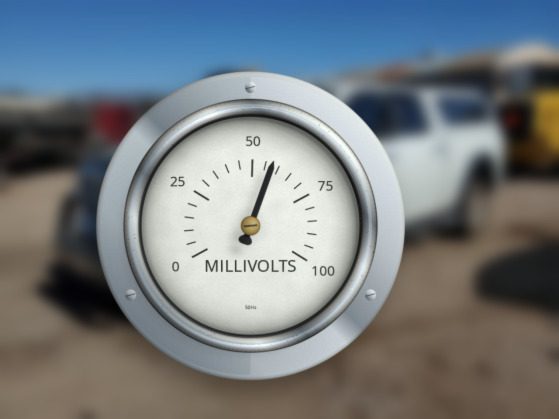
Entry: 57.5,mV
